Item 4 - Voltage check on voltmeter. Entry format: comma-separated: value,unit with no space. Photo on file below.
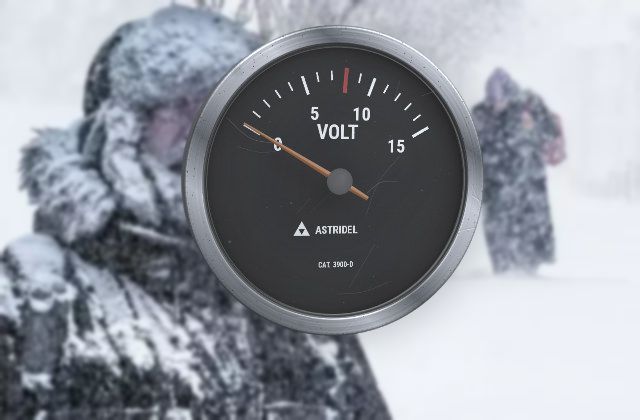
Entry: 0,V
